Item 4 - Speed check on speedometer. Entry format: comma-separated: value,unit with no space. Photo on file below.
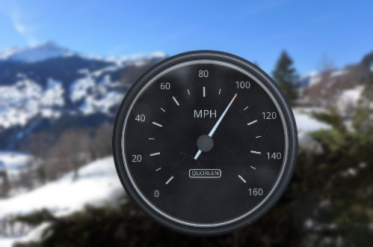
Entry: 100,mph
